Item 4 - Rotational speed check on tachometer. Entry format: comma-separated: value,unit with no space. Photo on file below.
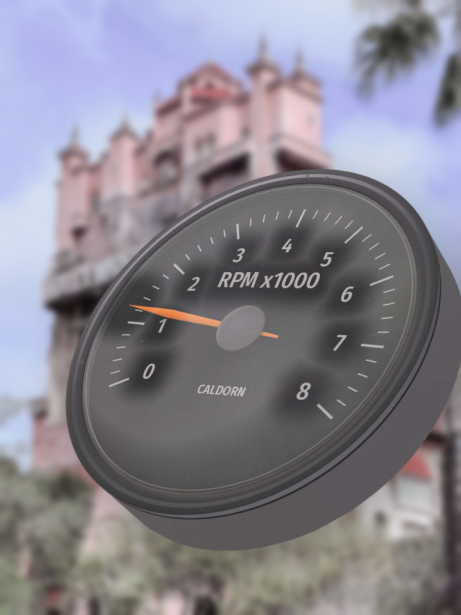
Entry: 1200,rpm
